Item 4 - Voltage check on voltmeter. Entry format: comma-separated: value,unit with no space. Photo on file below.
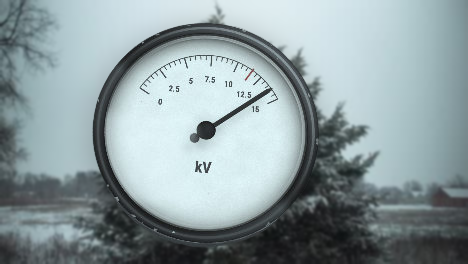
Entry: 14,kV
